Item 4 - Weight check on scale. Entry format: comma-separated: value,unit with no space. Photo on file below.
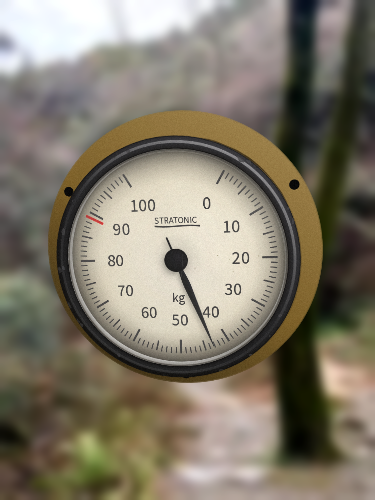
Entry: 43,kg
